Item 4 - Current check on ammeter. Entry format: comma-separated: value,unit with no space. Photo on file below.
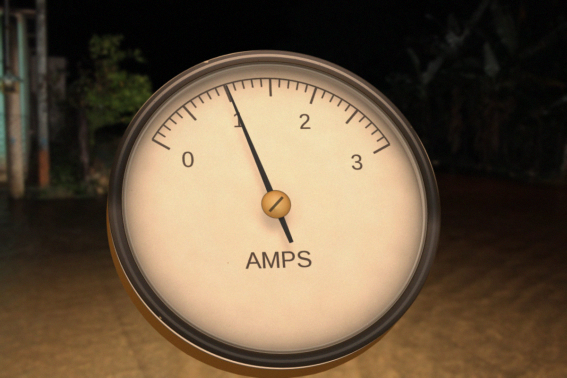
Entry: 1,A
